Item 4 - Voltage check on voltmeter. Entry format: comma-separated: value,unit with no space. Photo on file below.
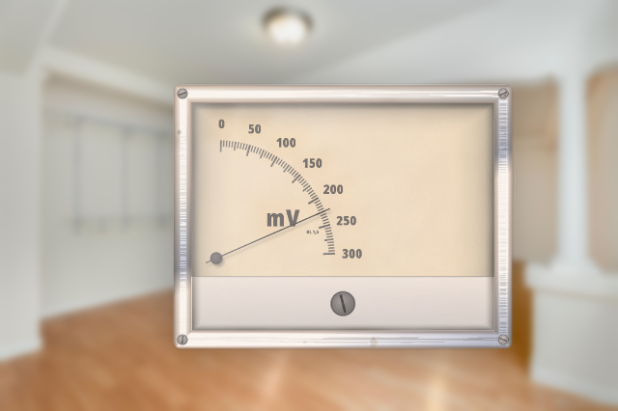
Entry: 225,mV
